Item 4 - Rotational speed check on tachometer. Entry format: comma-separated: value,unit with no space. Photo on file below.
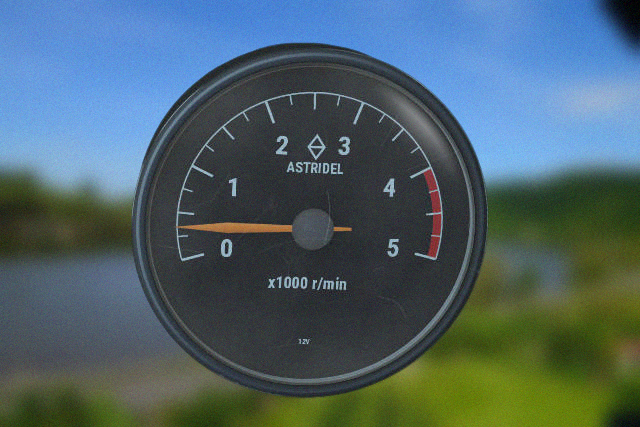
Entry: 375,rpm
